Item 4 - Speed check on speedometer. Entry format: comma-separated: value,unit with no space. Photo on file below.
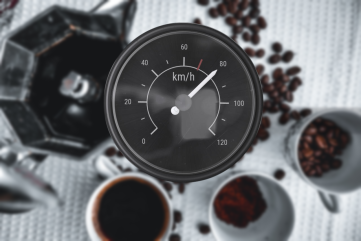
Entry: 80,km/h
